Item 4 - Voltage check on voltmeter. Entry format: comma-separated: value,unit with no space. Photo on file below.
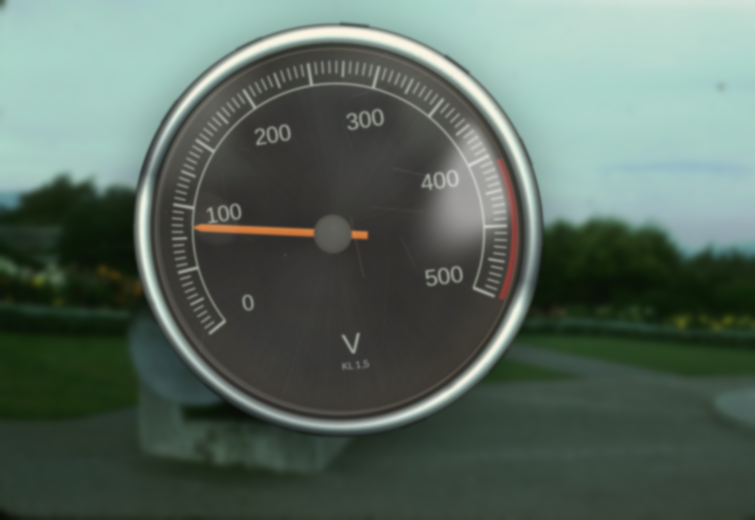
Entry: 85,V
